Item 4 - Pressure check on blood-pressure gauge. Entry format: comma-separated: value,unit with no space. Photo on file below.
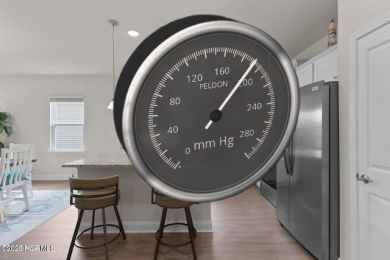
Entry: 190,mmHg
